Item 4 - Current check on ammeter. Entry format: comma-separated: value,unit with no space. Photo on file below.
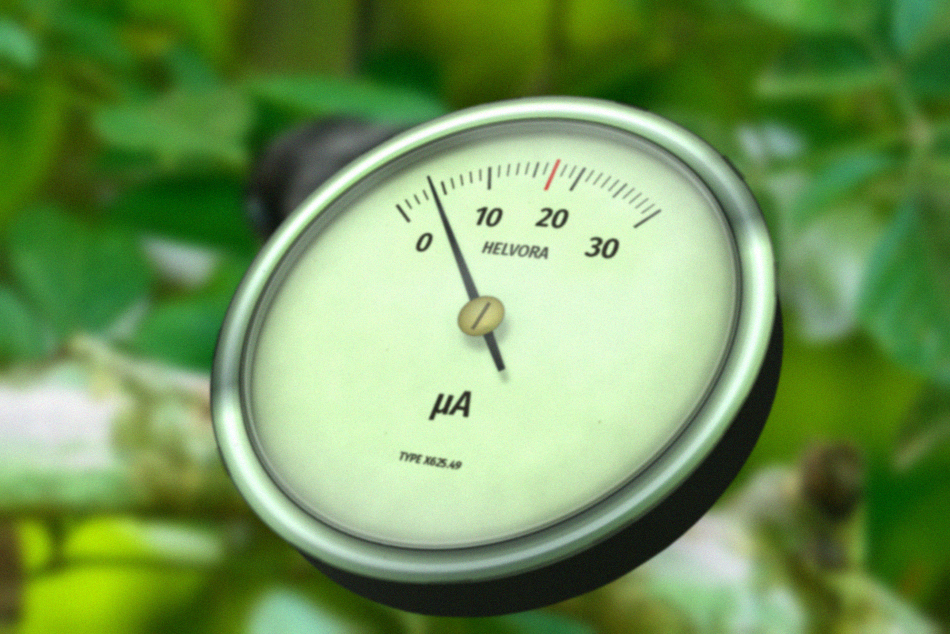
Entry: 4,µA
